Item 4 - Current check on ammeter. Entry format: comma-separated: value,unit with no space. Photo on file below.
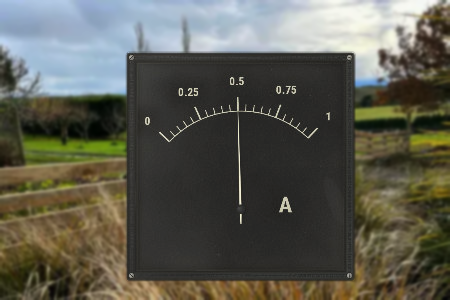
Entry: 0.5,A
